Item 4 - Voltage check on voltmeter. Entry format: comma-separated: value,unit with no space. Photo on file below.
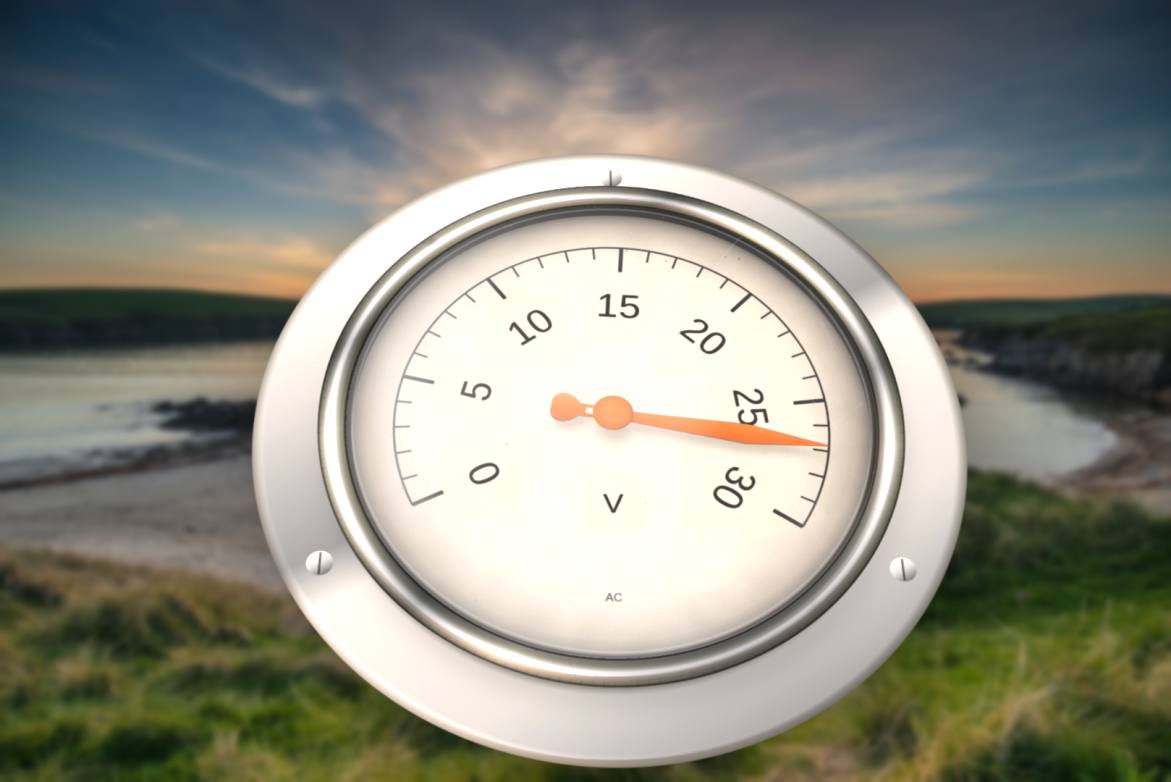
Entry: 27,V
